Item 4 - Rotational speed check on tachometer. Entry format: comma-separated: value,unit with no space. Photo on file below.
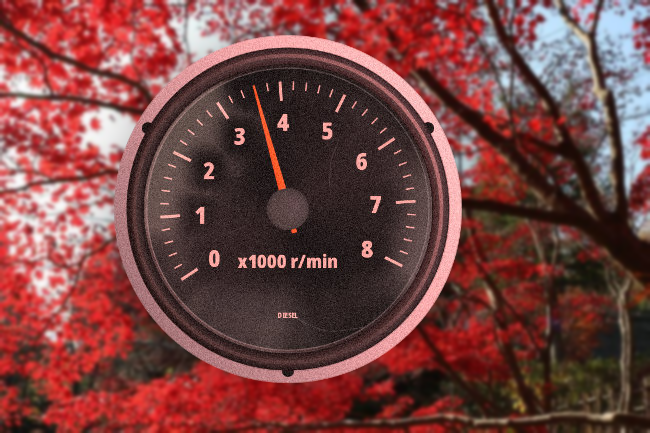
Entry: 3600,rpm
